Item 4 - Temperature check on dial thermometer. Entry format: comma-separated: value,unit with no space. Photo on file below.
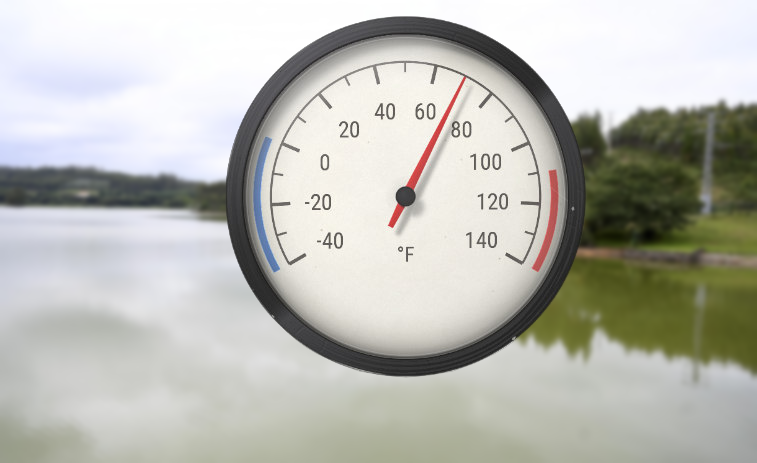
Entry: 70,°F
